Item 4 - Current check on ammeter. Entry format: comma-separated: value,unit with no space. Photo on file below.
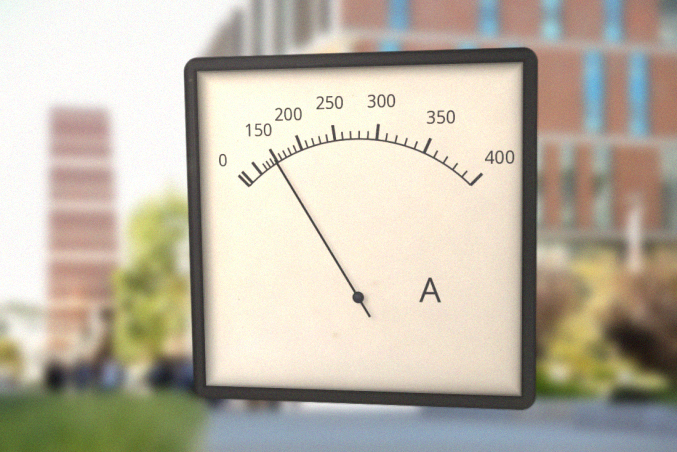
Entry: 150,A
